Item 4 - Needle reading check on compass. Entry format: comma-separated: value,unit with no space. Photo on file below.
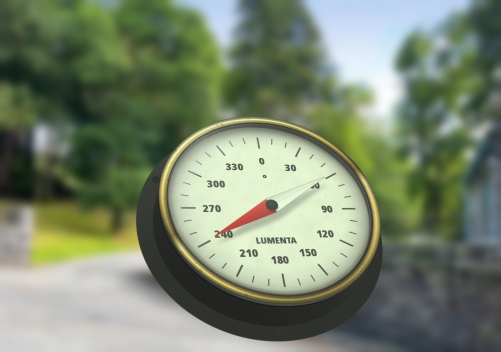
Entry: 240,°
